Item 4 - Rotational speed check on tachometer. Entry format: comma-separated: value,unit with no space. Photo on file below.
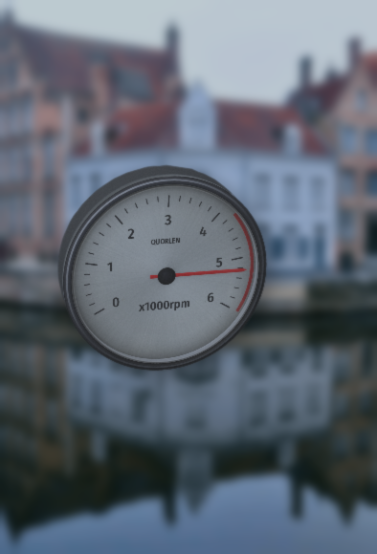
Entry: 5200,rpm
